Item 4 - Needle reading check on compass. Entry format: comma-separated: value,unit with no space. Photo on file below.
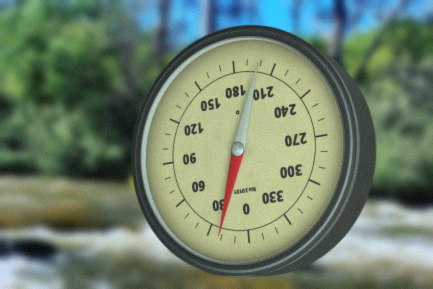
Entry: 20,°
